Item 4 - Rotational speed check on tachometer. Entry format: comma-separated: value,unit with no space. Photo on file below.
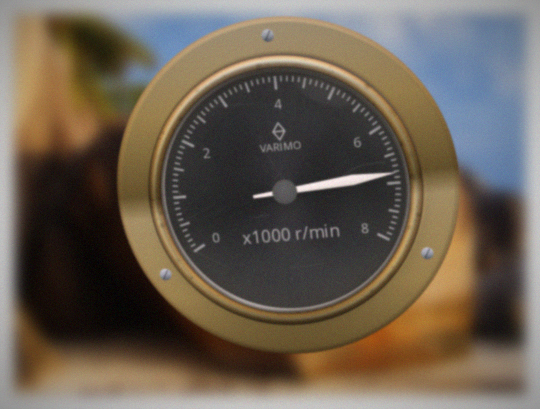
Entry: 6800,rpm
